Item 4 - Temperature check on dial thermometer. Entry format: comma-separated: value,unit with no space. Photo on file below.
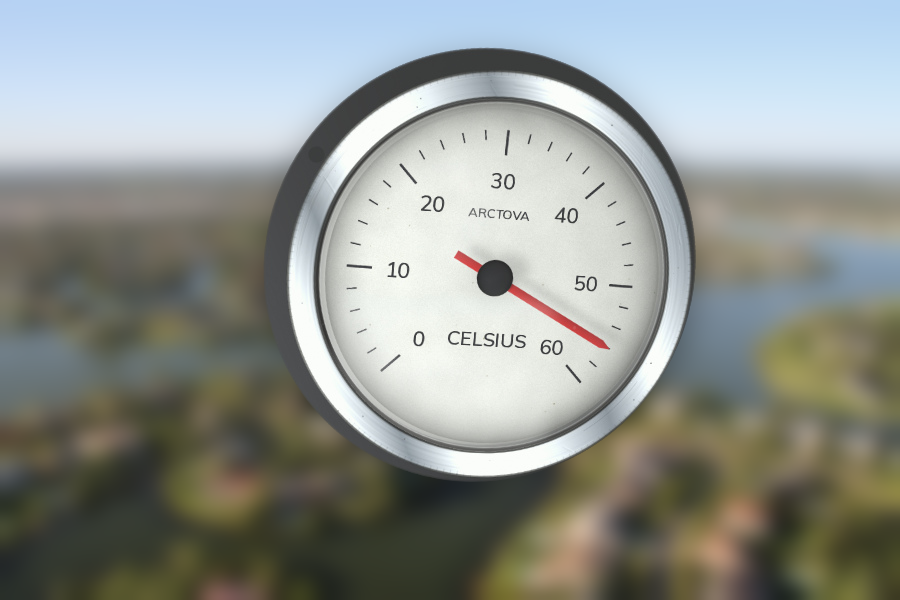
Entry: 56,°C
